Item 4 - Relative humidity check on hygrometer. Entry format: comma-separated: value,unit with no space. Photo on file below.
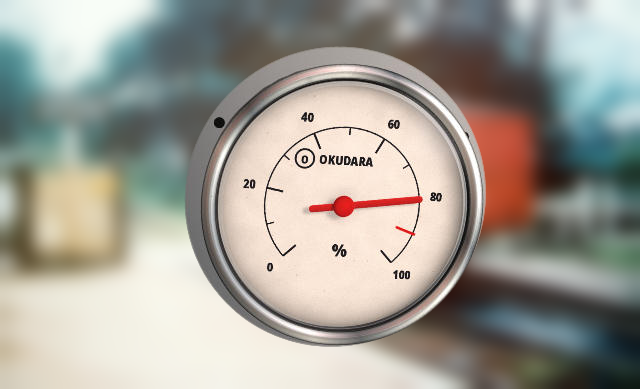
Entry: 80,%
